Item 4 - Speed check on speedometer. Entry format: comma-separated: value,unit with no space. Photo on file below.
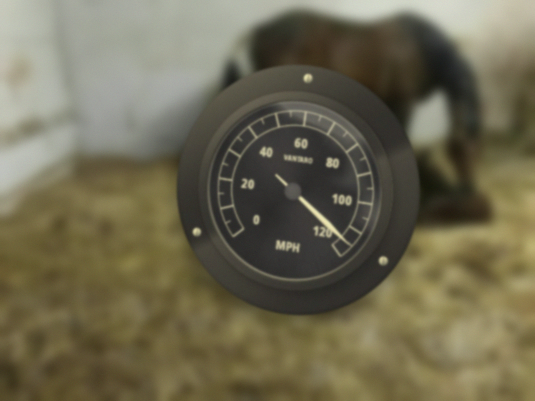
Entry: 115,mph
